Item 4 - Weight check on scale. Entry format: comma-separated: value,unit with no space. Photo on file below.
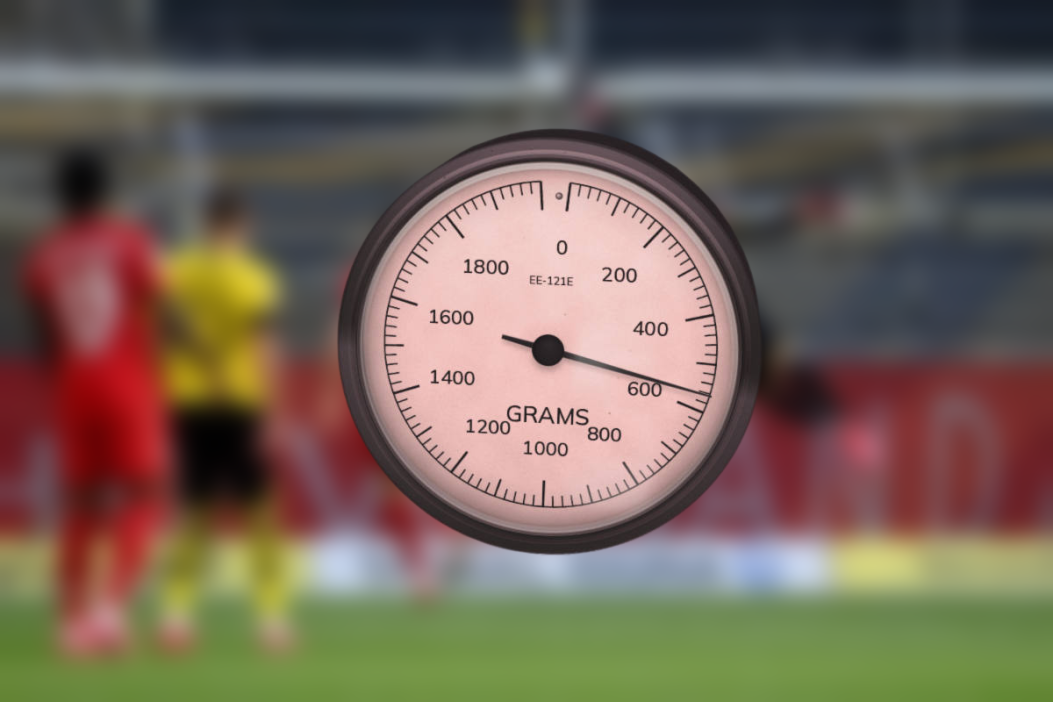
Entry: 560,g
